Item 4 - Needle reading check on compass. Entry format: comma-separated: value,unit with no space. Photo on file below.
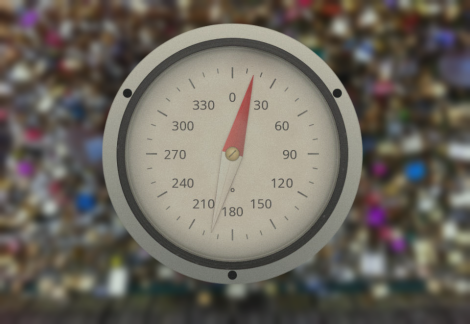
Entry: 15,°
